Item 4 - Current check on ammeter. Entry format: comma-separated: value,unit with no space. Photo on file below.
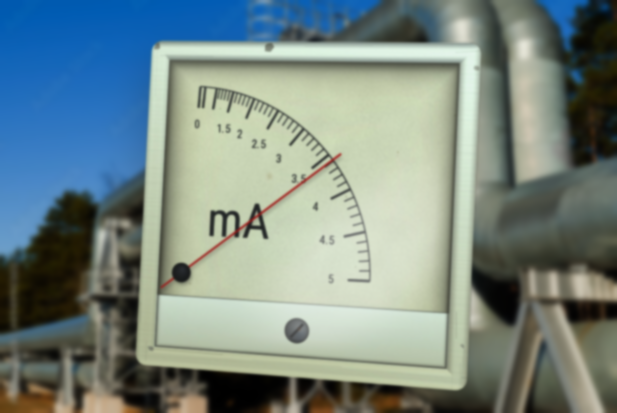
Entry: 3.6,mA
